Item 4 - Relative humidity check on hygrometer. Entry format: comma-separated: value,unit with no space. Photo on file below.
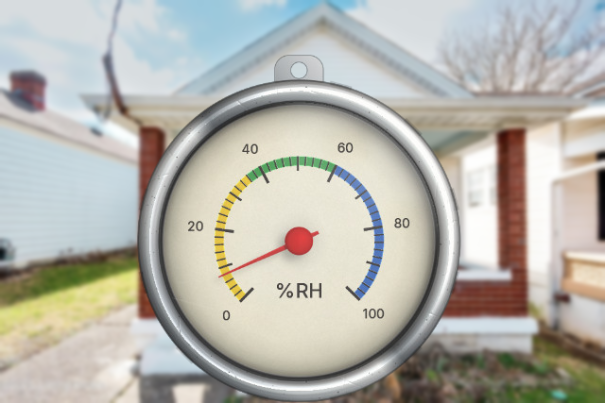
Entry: 8,%
